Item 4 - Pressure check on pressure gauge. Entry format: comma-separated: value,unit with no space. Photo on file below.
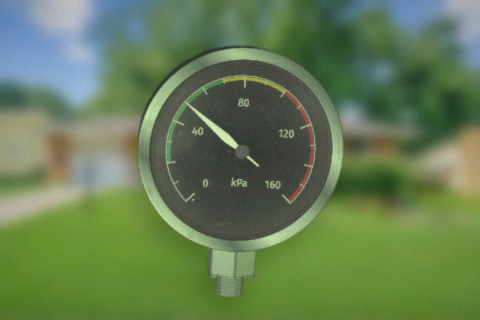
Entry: 50,kPa
